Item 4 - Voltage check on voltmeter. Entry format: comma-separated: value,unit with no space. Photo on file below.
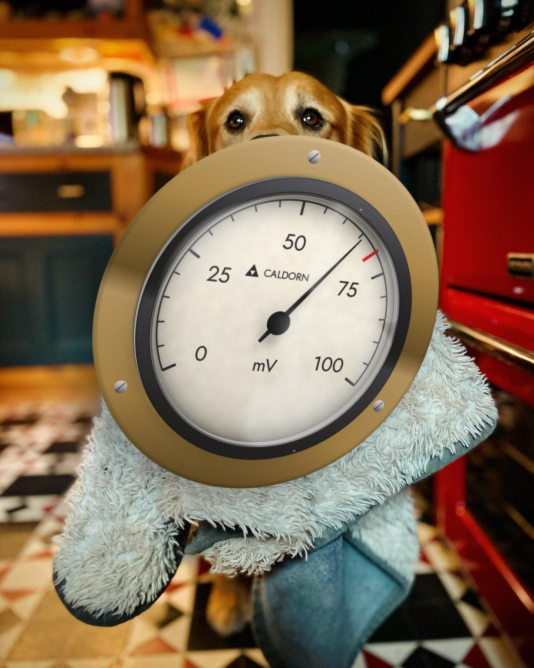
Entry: 65,mV
